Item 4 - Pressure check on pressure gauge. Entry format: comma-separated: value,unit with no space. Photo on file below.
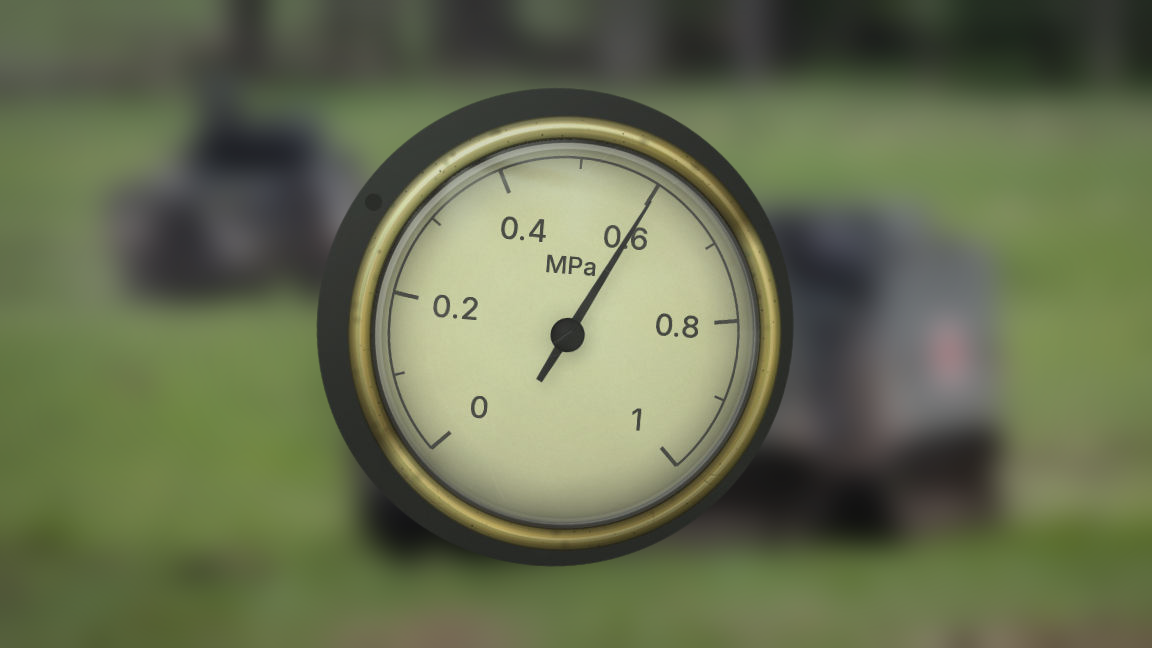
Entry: 0.6,MPa
